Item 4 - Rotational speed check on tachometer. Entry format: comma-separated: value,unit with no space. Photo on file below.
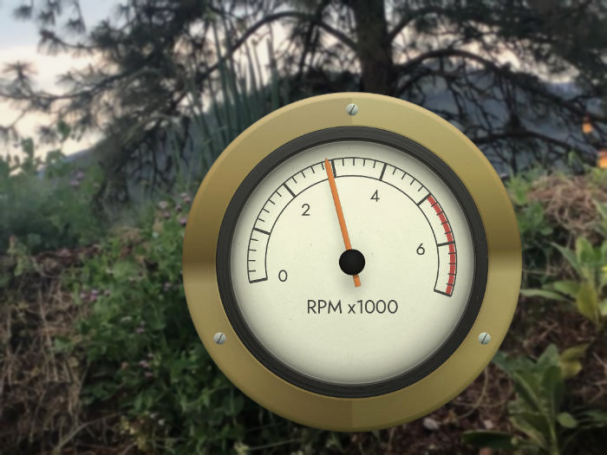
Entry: 2900,rpm
